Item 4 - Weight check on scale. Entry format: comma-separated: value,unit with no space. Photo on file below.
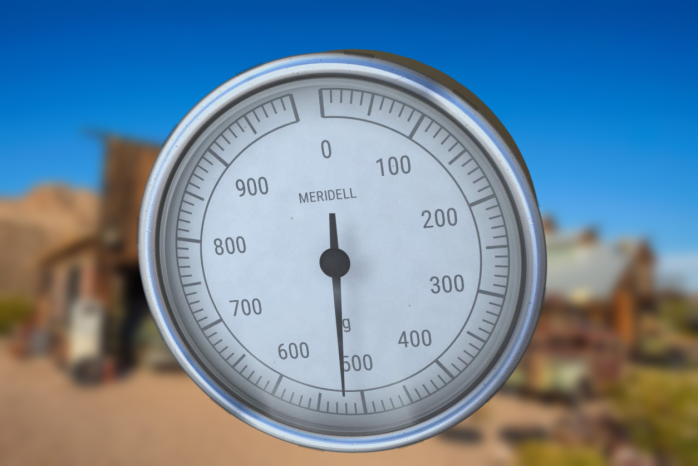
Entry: 520,g
